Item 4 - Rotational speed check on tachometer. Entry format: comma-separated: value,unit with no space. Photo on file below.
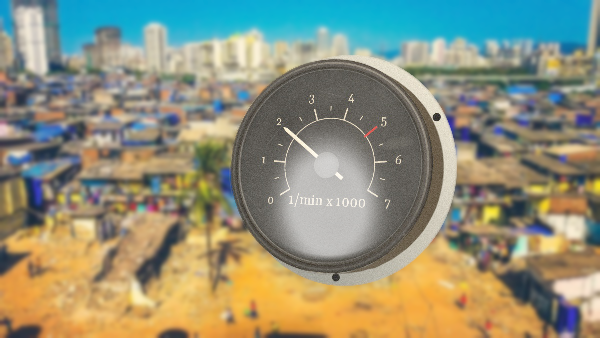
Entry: 2000,rpm
